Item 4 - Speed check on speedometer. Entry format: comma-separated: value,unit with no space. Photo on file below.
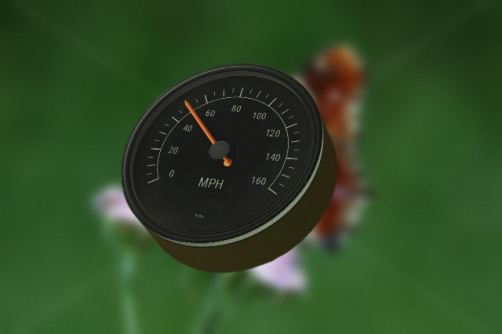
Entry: 50,mph
